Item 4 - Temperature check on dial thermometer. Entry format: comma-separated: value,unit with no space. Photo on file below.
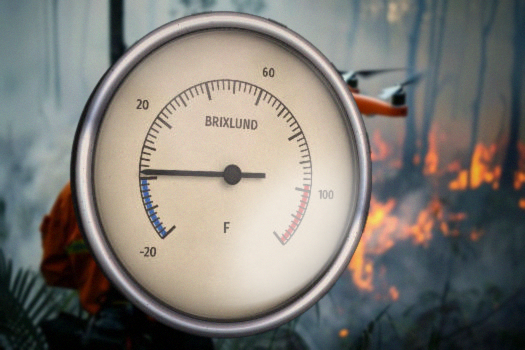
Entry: 2,°F
